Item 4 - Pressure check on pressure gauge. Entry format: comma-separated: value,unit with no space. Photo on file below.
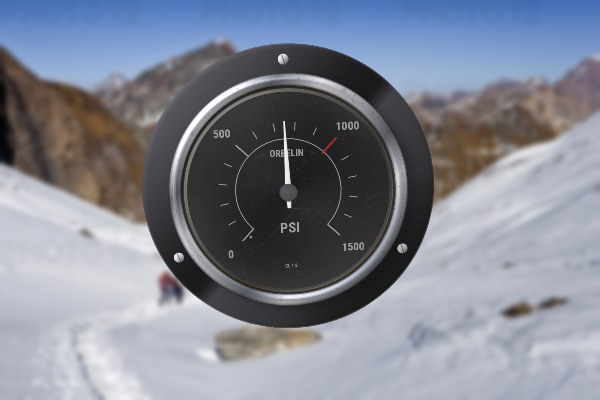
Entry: 750,psi
